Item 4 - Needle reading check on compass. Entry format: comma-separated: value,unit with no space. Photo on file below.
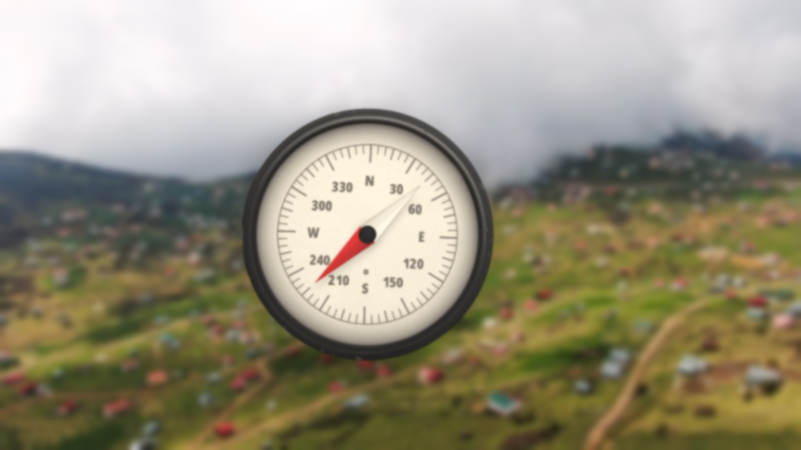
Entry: 225,°
